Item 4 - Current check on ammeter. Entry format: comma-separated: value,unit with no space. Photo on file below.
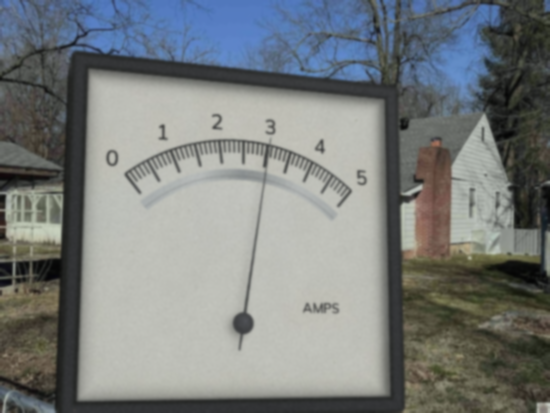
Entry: 3,A
